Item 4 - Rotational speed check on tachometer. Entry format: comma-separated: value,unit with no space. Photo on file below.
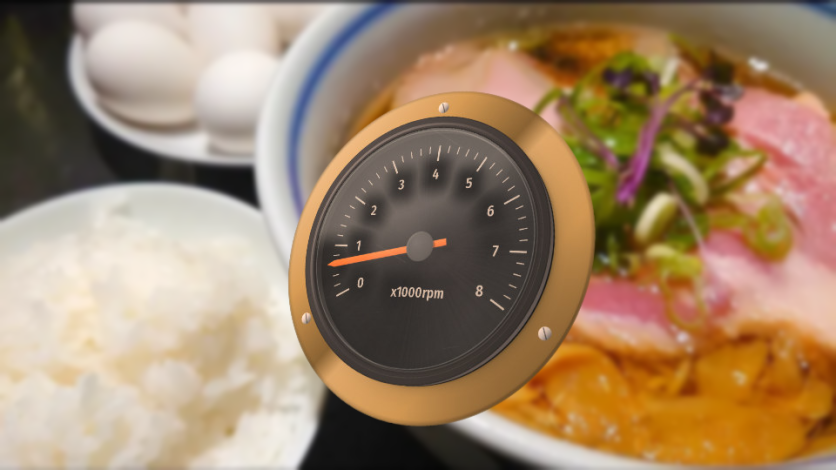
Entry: 600,rpm
